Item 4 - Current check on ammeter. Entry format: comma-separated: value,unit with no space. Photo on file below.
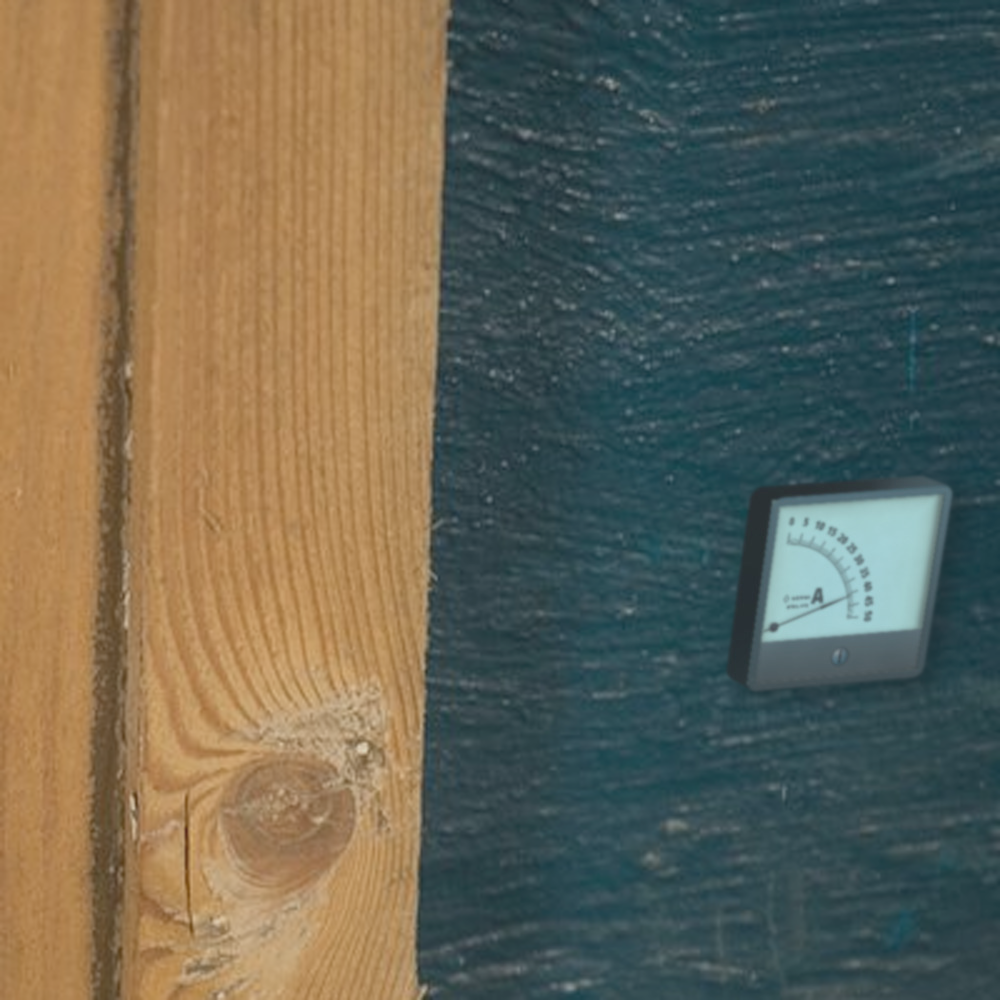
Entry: 40,A
